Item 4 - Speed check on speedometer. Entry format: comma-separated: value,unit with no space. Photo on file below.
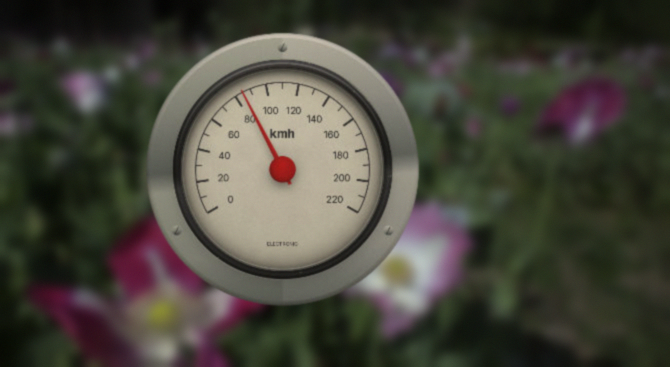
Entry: 85,km/h
